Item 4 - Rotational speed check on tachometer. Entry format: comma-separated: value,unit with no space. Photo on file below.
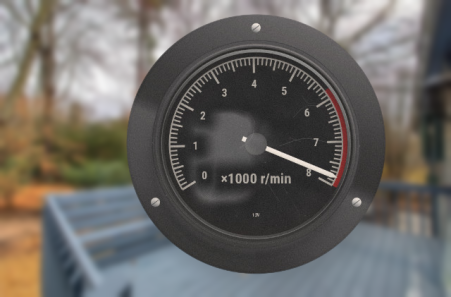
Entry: 7800,rpm
